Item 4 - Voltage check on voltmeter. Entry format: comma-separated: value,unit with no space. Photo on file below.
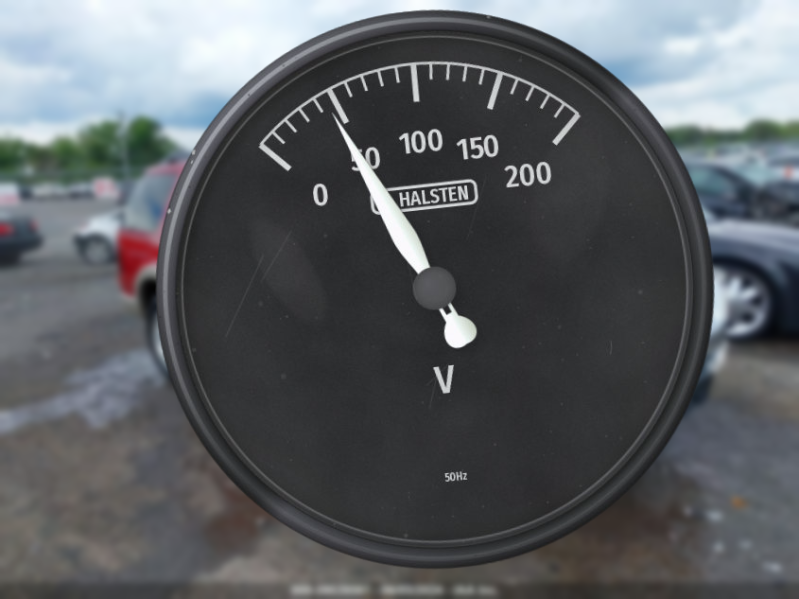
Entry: 45,V
